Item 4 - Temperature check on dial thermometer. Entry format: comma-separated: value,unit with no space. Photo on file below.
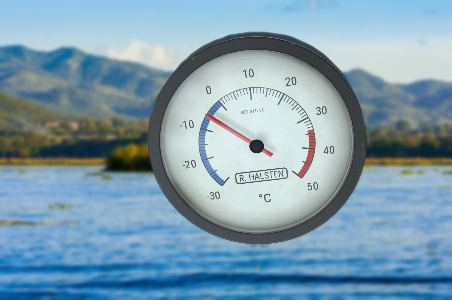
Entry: -5,°C
